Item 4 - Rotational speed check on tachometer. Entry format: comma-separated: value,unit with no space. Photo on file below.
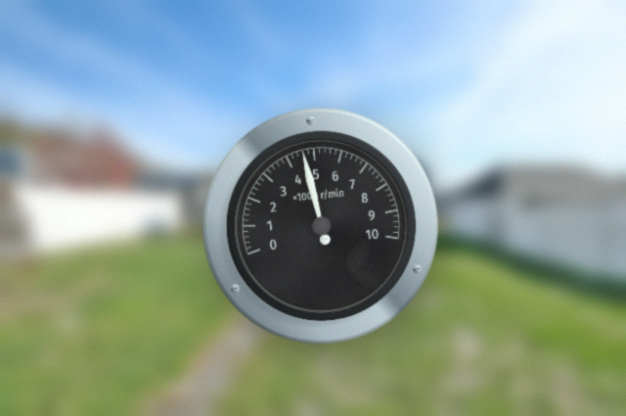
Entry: 4600,rpm
